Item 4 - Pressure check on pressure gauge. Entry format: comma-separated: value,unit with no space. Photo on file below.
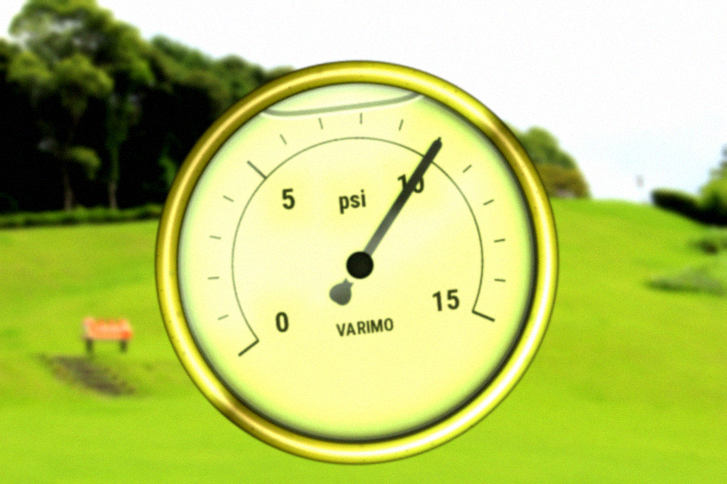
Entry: 10,psi
